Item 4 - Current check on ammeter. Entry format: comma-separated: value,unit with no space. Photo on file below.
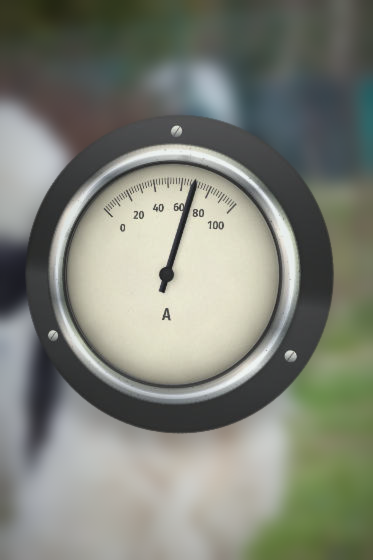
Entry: 70,A
